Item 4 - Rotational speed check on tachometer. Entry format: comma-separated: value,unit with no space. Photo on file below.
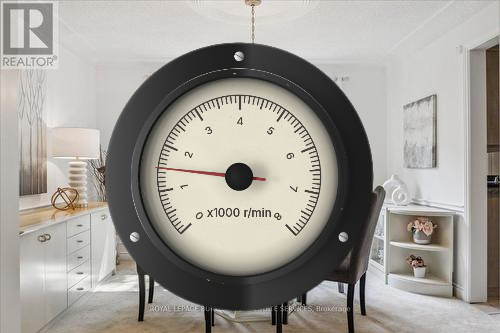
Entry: 1500,rpm
